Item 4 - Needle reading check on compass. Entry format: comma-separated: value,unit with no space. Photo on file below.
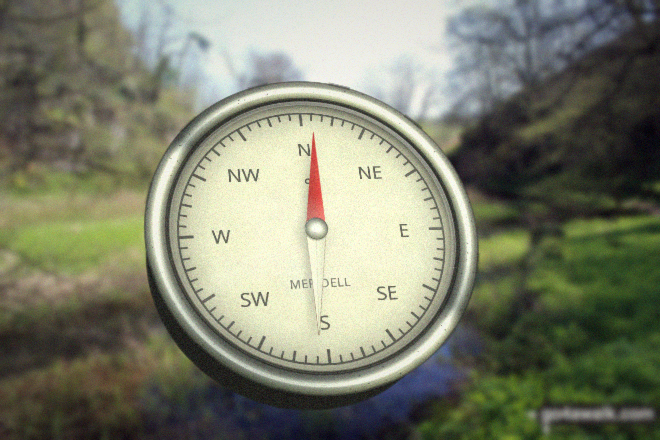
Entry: 5,°
